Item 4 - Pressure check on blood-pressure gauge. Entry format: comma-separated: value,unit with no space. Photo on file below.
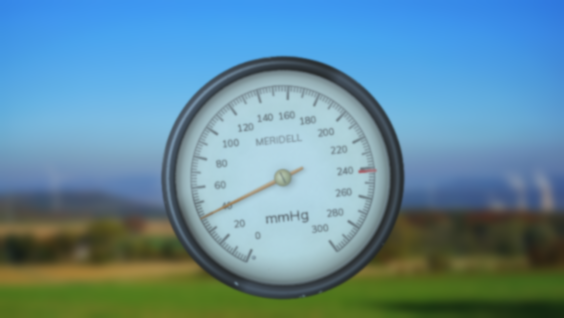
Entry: 40,mmHg
